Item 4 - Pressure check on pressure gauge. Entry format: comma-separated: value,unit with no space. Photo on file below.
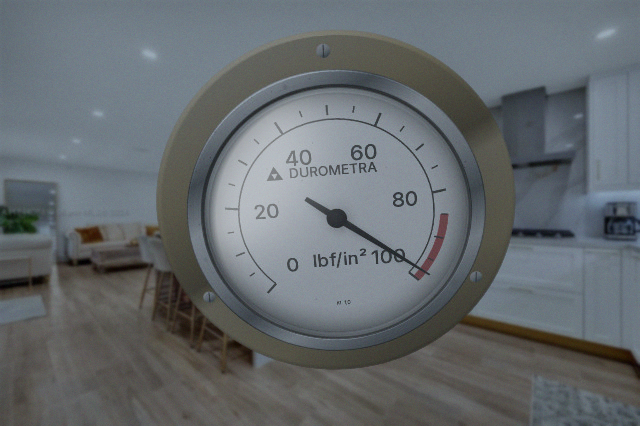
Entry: 97.5,psi
